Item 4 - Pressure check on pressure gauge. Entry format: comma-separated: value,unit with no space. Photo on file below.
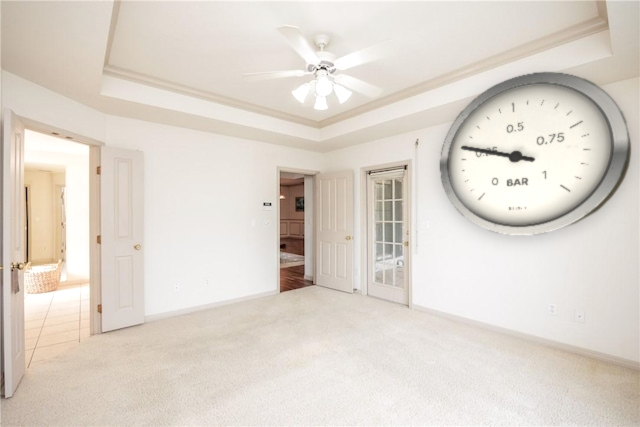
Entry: 0.25,bar
